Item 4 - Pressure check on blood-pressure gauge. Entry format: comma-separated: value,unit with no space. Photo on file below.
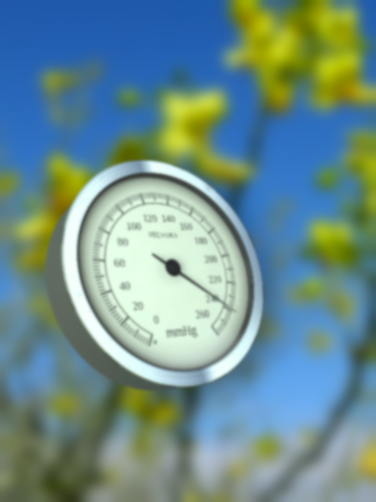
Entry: 240,mmHg
